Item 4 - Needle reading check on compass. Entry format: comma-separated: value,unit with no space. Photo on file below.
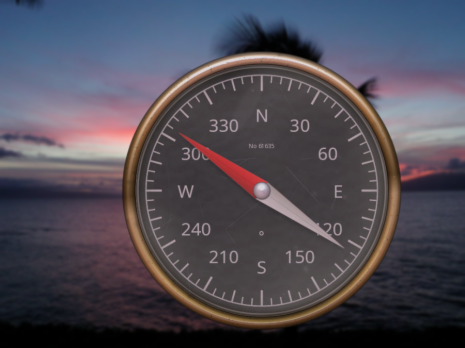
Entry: 305,°
